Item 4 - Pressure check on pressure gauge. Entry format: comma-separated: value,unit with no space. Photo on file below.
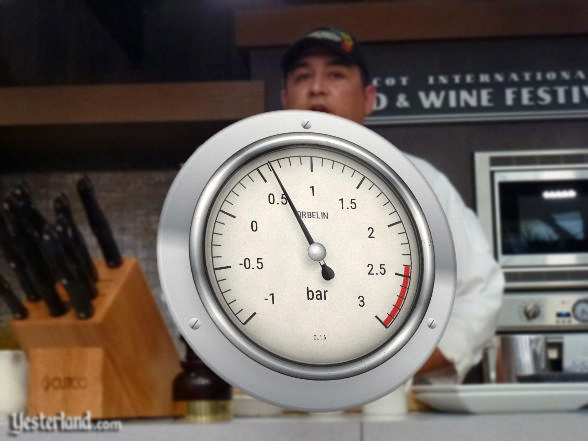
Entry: 0.6,bar
